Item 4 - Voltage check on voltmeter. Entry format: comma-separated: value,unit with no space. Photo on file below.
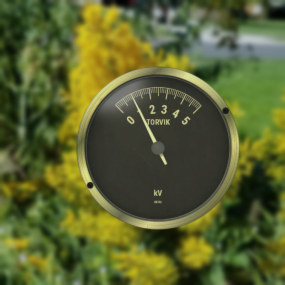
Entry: 1,kV
